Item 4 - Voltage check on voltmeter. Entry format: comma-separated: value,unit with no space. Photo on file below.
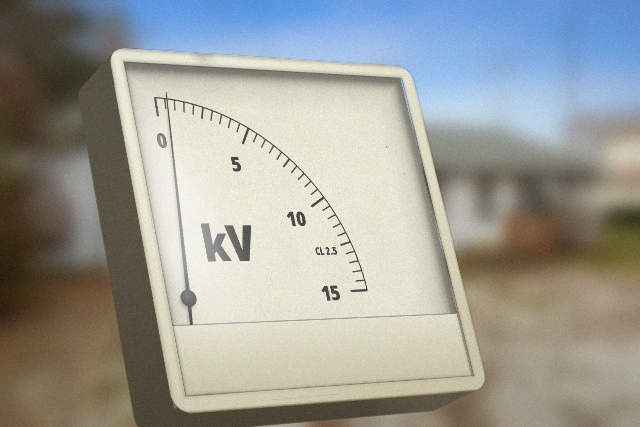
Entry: 0.5,kV
